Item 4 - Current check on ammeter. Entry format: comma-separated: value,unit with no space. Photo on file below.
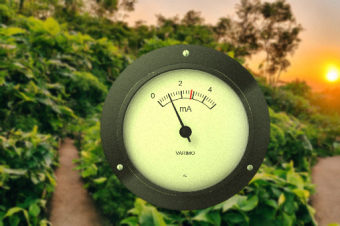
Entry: 1,mA
